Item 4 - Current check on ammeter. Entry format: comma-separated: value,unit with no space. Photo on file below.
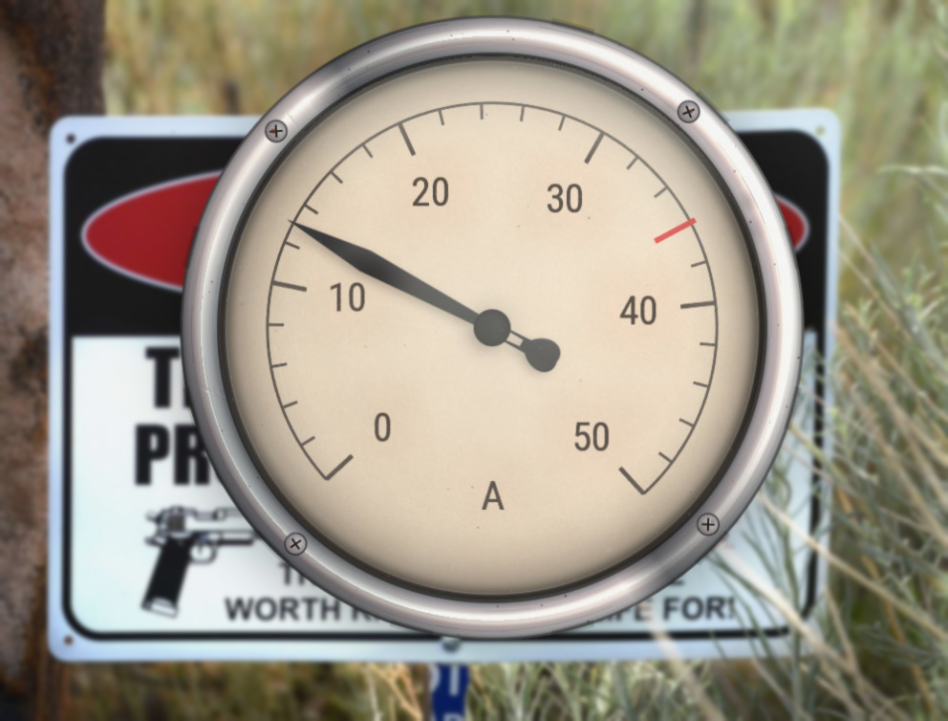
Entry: 13,A
